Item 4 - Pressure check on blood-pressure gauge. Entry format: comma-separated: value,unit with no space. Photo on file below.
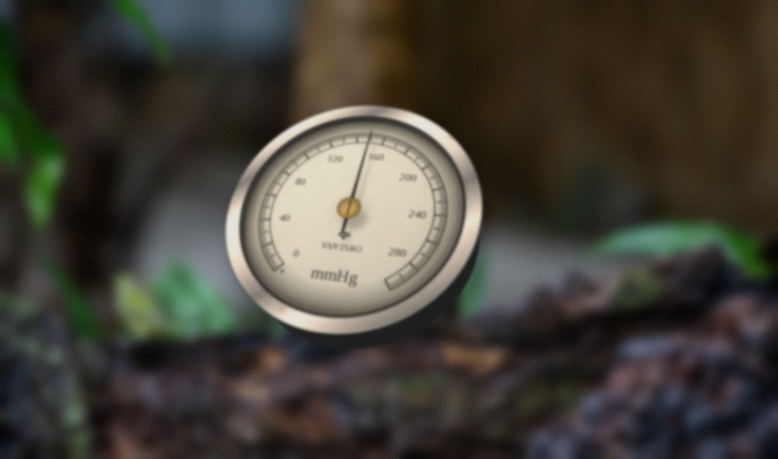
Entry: 150,mmHg
